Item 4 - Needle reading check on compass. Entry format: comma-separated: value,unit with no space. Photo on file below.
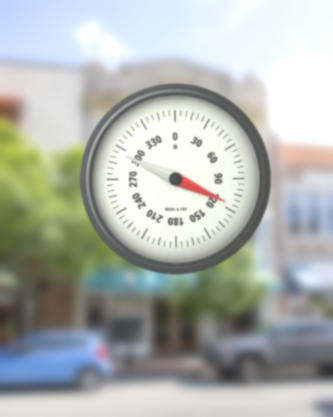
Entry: 115,°
